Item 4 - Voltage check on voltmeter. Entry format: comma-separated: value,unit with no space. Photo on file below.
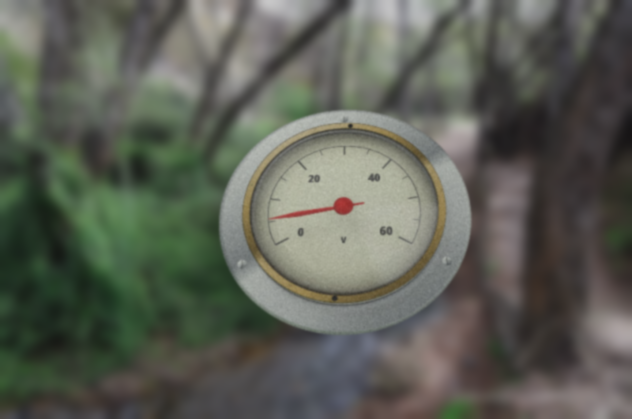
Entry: 5,V
